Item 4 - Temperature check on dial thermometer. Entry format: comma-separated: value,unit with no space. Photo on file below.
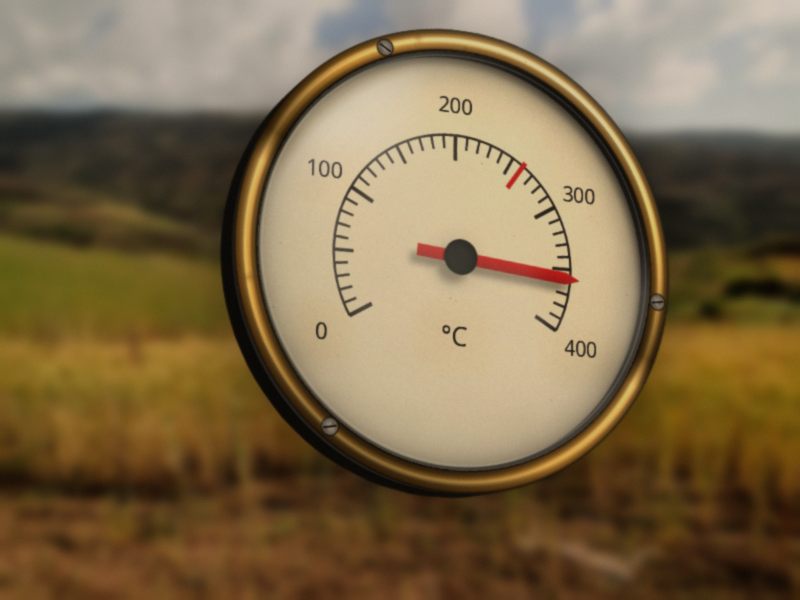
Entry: 360,°C
